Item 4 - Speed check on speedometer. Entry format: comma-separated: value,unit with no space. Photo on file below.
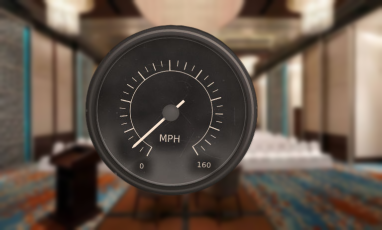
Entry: 10,mph
